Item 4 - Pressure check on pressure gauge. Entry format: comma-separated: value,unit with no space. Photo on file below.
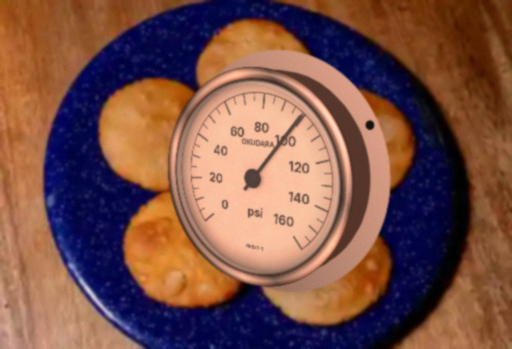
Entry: 100,psi
